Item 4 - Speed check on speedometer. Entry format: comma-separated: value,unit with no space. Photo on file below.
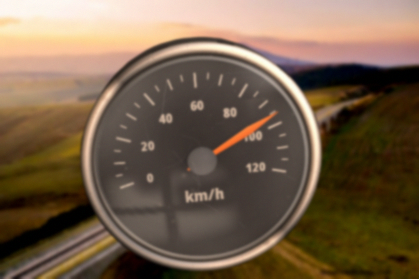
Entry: 95,km/h
